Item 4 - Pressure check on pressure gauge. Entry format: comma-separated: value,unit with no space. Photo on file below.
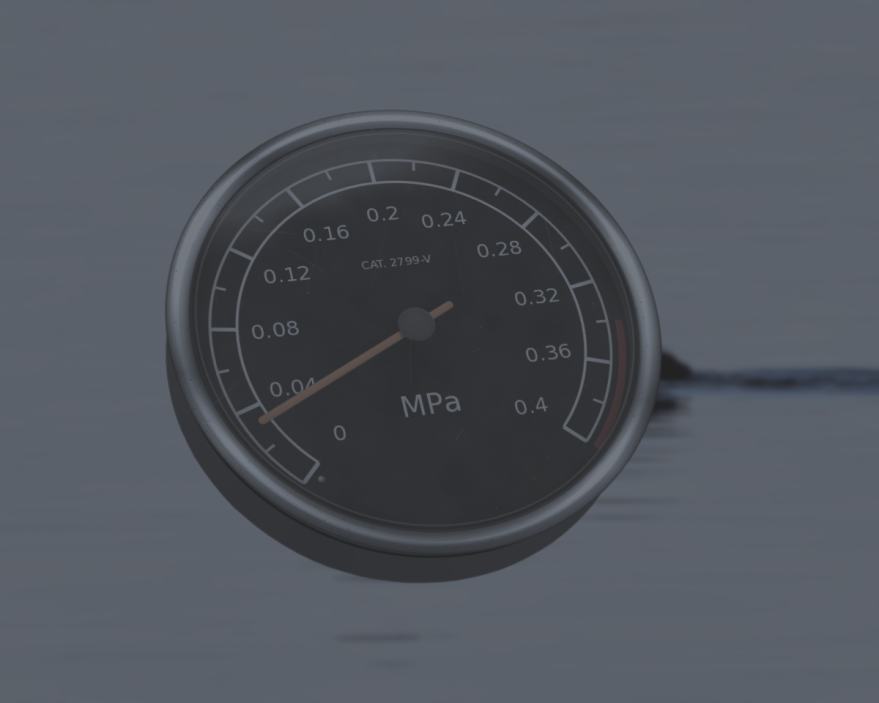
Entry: 0.03,MPa
